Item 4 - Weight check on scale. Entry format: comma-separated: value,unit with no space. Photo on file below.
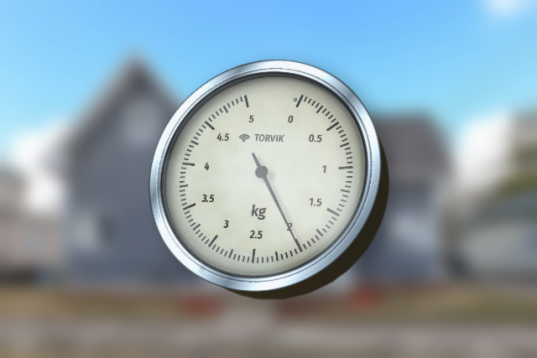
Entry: 2,kg
